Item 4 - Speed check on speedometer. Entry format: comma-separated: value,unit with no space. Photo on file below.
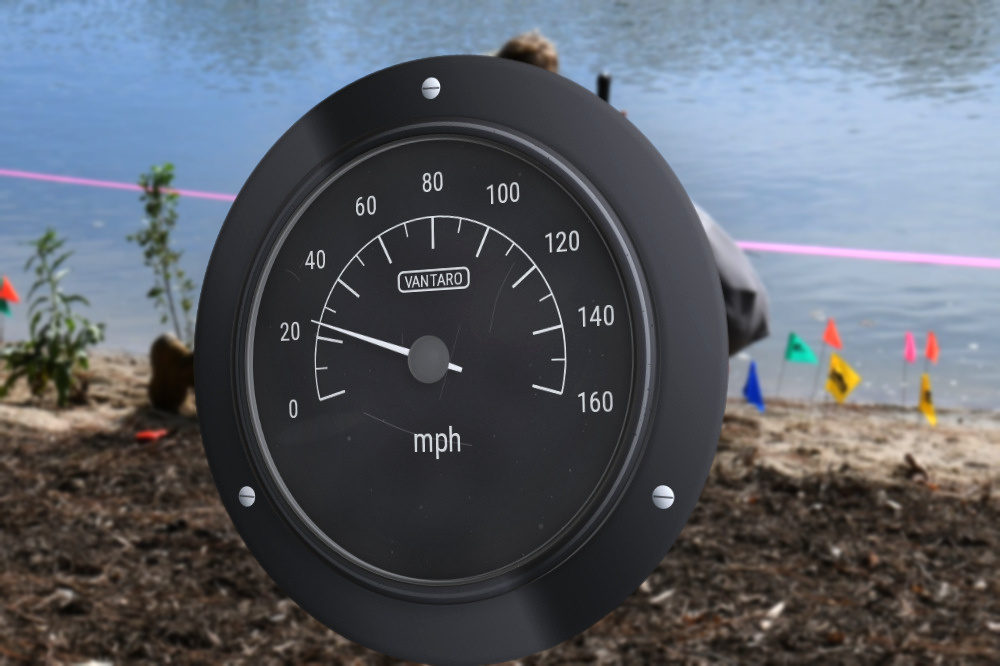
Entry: 25,mph
